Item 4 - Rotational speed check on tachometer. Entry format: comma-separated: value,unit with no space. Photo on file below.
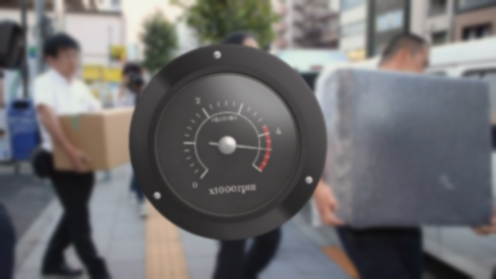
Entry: 4400,rpm
